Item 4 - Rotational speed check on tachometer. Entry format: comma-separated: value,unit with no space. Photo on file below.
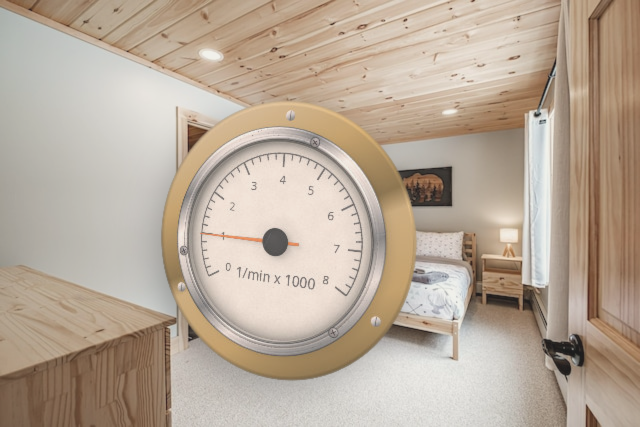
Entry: 1000,rpm
